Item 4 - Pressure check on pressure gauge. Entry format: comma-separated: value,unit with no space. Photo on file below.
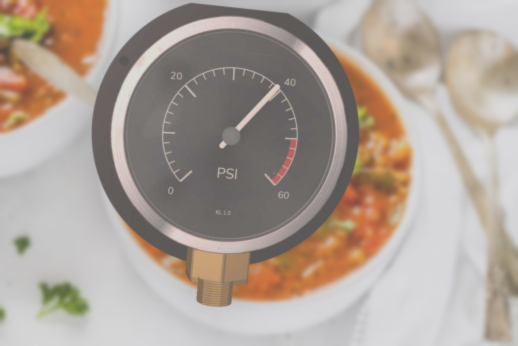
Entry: 39,psi
